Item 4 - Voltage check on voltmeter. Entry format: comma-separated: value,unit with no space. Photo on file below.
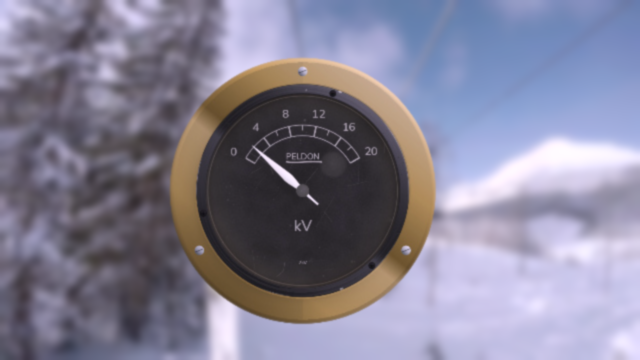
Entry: 2,kV
